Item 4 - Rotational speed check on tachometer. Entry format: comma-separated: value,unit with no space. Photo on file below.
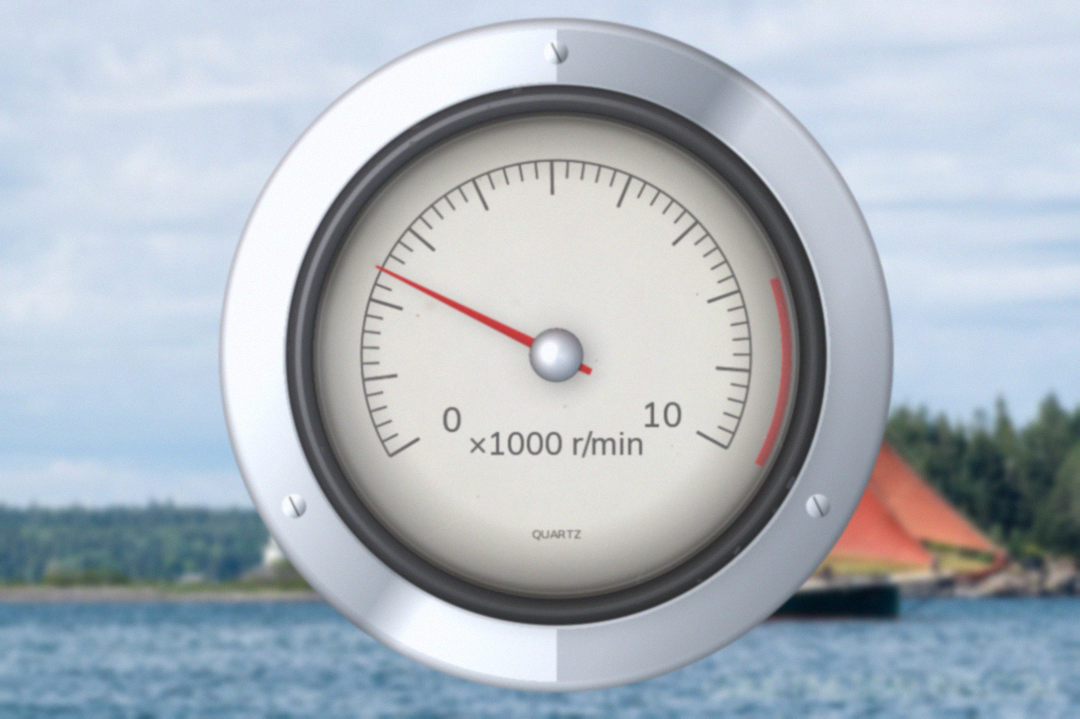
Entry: 2400,rpm
